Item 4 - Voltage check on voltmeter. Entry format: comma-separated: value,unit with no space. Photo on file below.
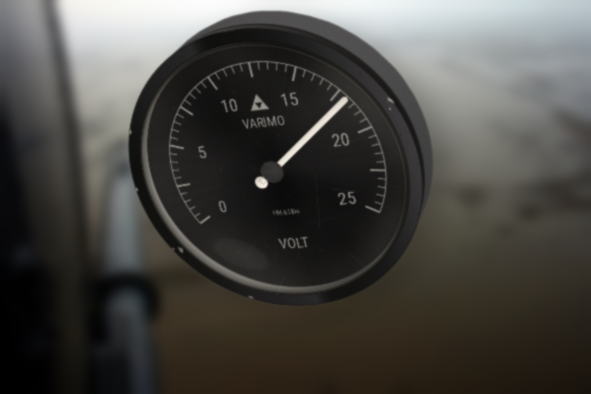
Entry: 18,V
